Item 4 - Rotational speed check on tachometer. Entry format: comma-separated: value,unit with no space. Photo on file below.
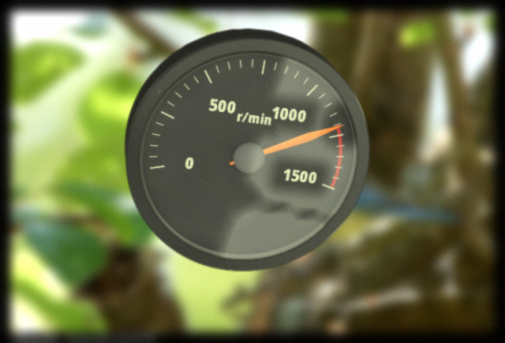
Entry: 1200,rpm
